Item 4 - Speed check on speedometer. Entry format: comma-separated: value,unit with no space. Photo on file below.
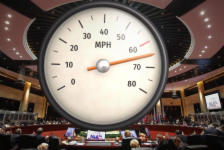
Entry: 65,mph
